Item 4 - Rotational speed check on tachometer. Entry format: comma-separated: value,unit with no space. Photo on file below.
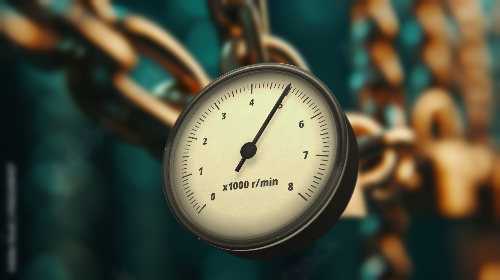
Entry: 5000,rpm
